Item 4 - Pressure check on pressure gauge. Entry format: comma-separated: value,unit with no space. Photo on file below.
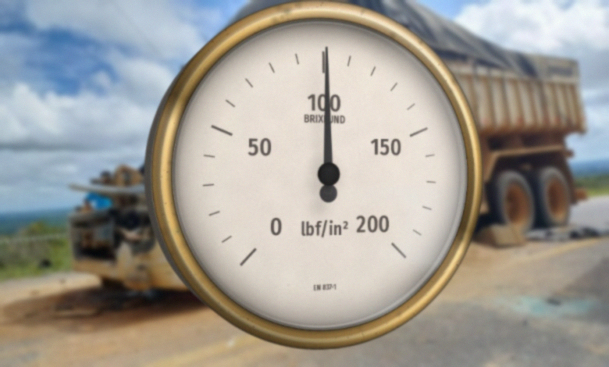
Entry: 100,psi
